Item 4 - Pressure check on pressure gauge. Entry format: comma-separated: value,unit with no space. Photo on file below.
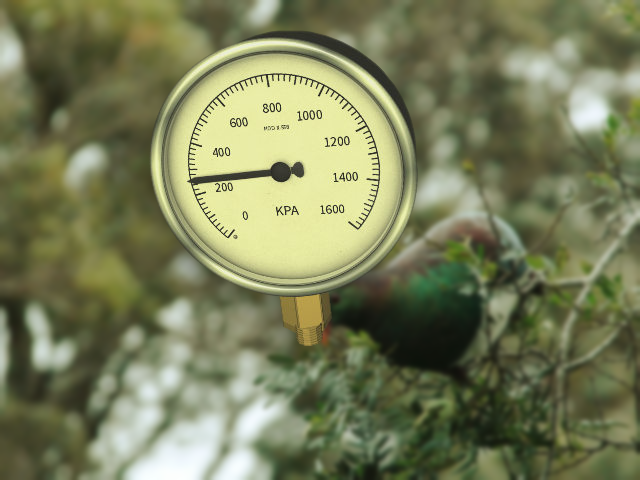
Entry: 260,kPa
